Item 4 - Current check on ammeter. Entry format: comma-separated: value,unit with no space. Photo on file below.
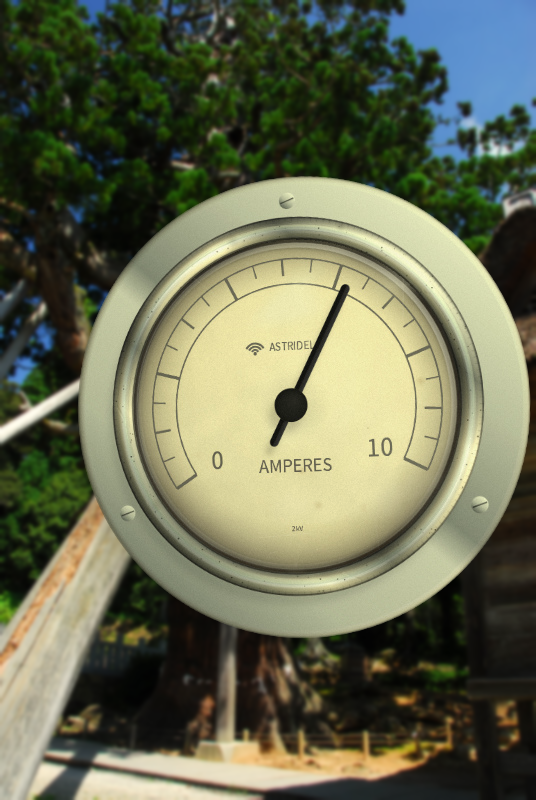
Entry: 6.25,A
